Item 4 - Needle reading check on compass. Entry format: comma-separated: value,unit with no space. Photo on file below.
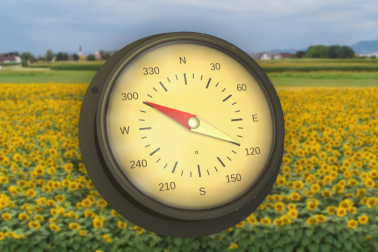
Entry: 300,°
